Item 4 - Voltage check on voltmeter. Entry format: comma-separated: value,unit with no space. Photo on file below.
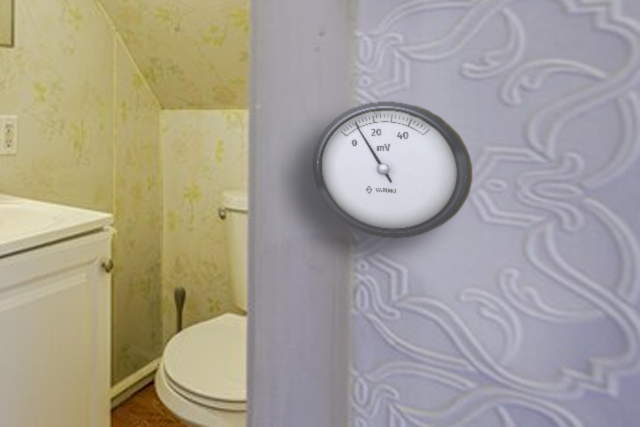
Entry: 10,mV
